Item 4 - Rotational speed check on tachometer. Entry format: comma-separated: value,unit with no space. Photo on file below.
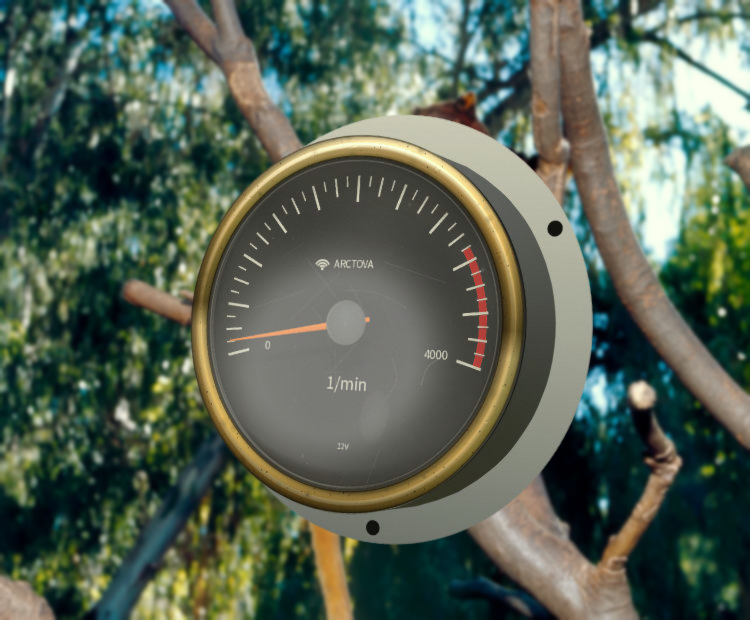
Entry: 100,rpm
